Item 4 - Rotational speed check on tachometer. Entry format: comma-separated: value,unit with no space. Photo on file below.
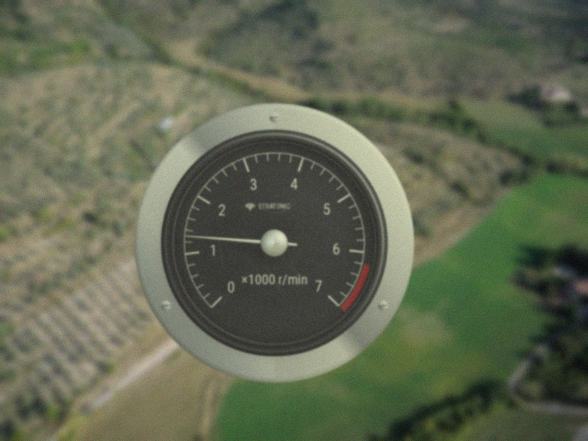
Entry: 1300,rpm
